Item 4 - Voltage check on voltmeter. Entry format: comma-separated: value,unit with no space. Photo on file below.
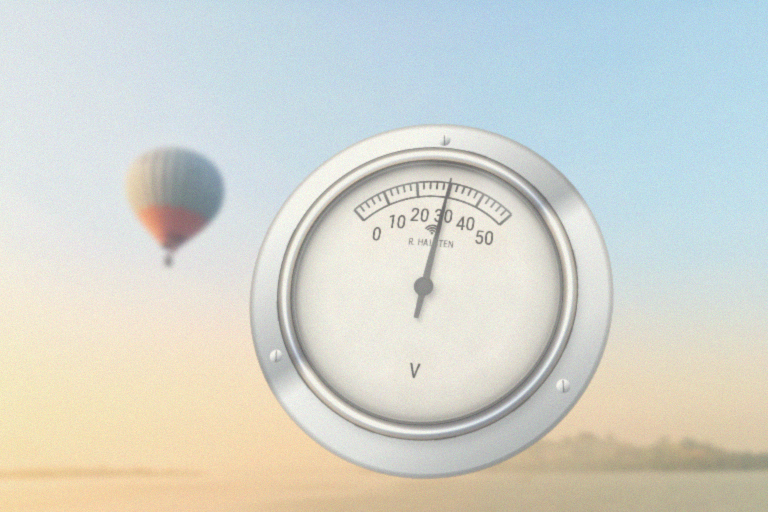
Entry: 30,V
